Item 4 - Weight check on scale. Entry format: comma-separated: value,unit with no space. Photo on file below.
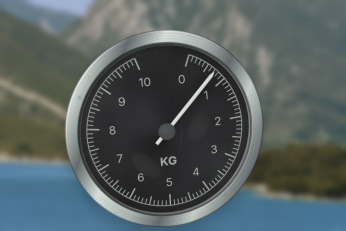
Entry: 0.7,kg
